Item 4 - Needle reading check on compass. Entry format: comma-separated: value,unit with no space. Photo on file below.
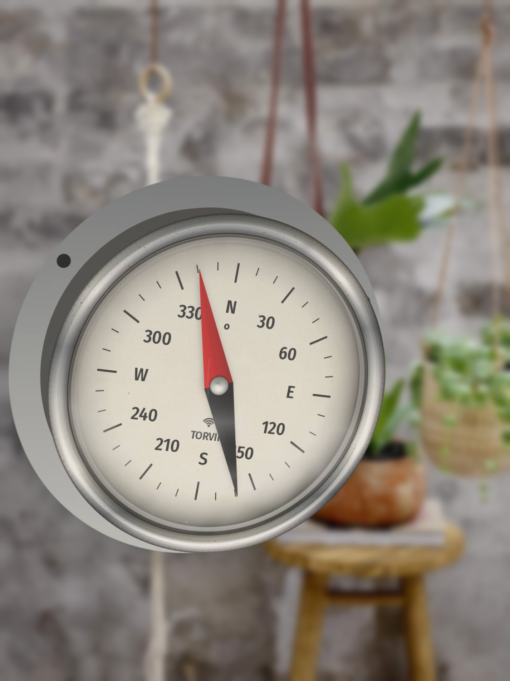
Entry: 340,°
